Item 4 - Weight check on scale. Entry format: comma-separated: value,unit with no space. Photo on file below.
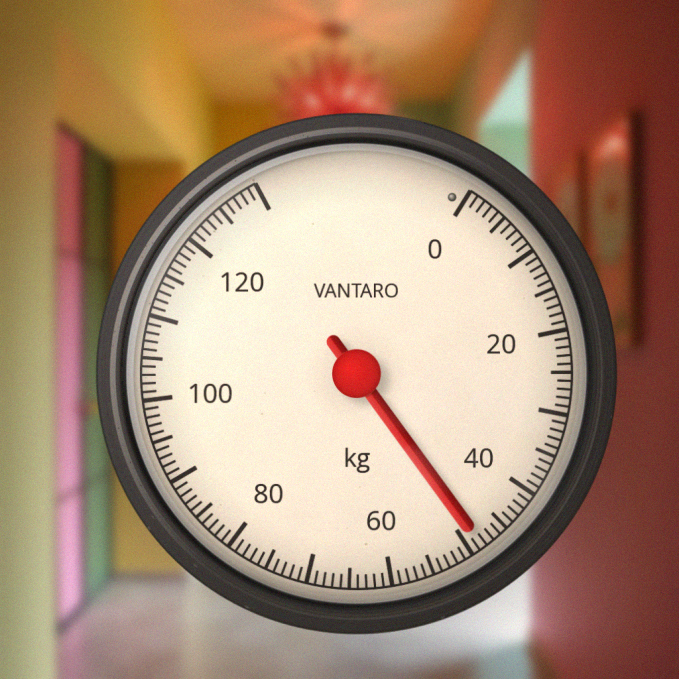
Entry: 48.5,kg
